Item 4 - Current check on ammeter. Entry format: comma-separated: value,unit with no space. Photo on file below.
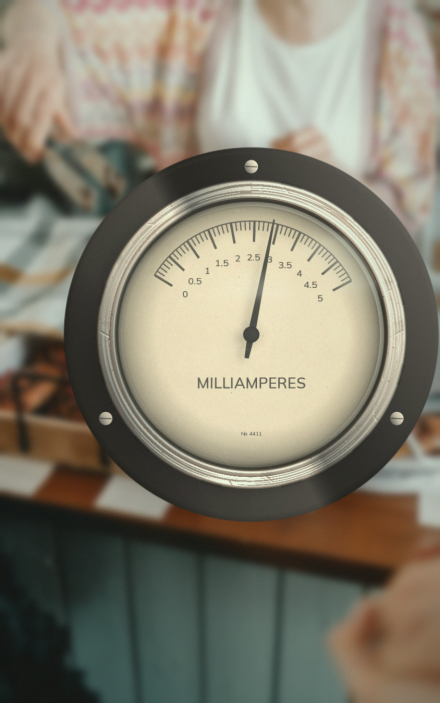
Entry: 2.9,mA
